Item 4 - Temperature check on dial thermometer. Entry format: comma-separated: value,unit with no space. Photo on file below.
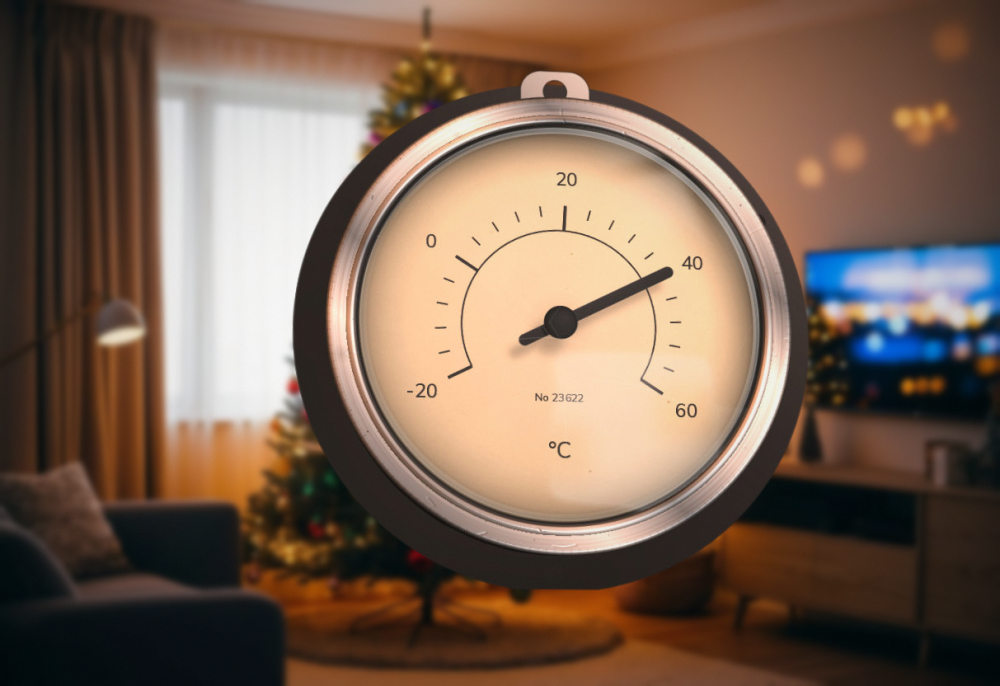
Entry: 40,°C
